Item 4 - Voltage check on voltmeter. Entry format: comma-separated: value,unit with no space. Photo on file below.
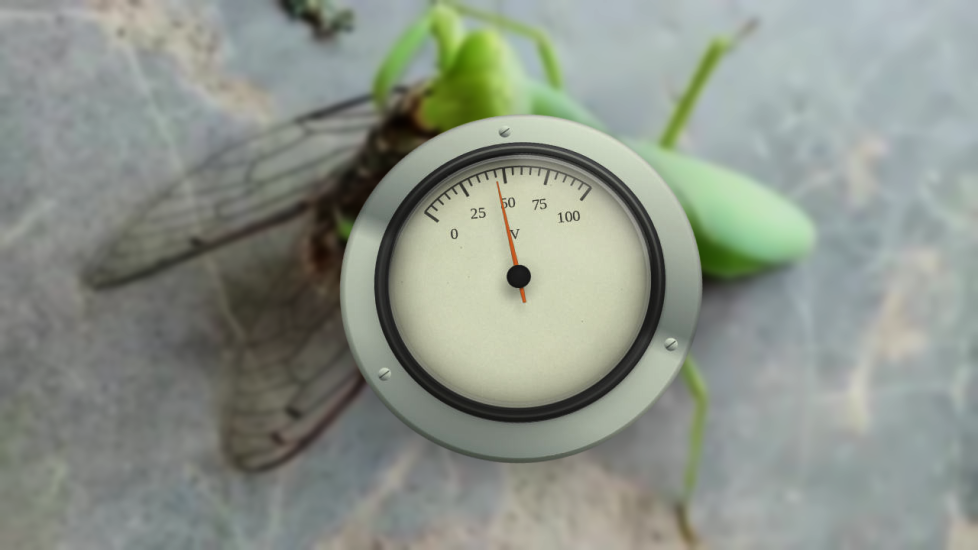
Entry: 45,V
